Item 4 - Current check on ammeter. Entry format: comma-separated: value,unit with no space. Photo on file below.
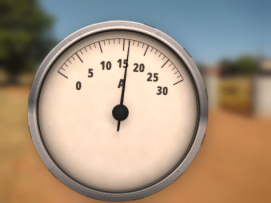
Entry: 16,A
